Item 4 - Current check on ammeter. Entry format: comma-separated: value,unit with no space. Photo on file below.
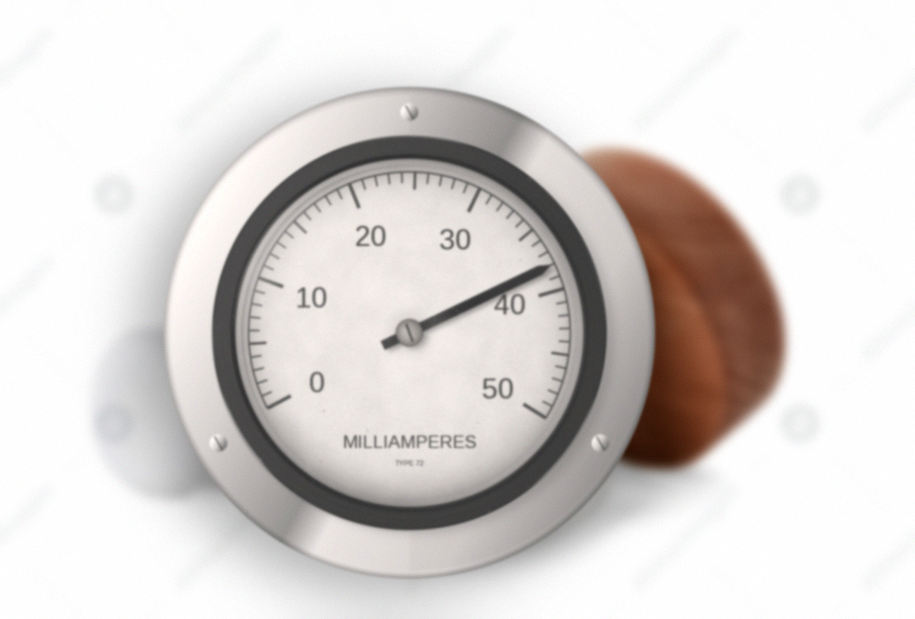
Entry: 38,mA
